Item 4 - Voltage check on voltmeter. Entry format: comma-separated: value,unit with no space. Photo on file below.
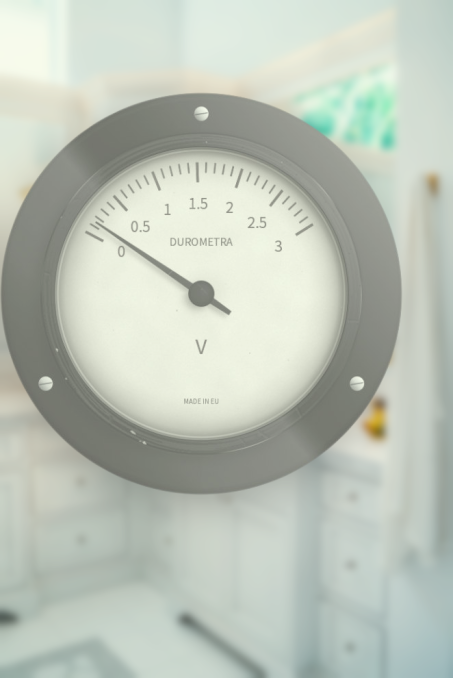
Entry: 0.15,V
